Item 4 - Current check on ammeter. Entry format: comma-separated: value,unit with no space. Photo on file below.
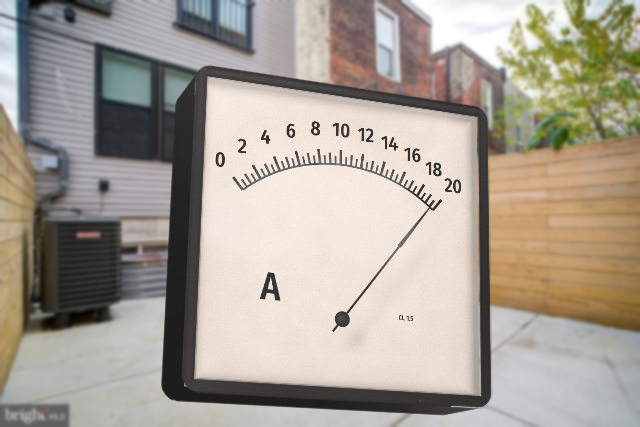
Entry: 19.5,A
